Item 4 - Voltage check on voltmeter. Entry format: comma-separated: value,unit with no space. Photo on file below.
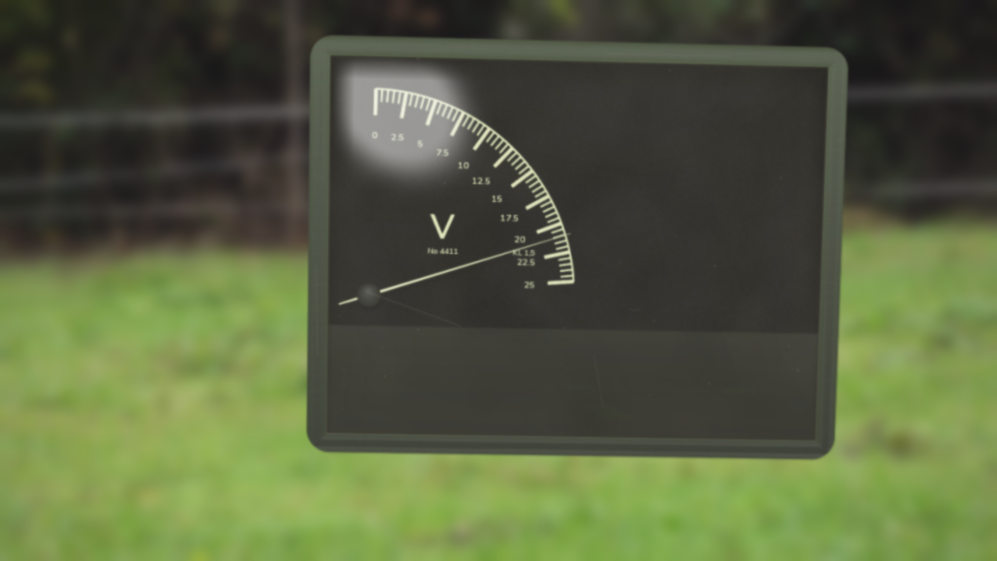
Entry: 21,V
